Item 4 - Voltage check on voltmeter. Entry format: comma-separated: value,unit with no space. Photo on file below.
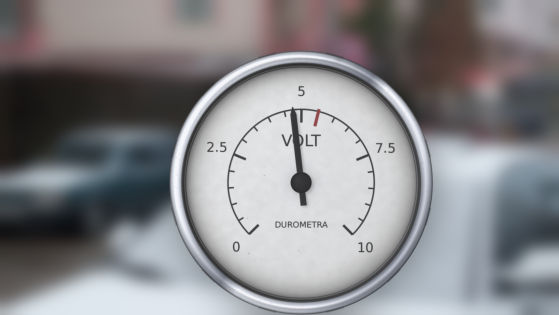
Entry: 4.75,V
